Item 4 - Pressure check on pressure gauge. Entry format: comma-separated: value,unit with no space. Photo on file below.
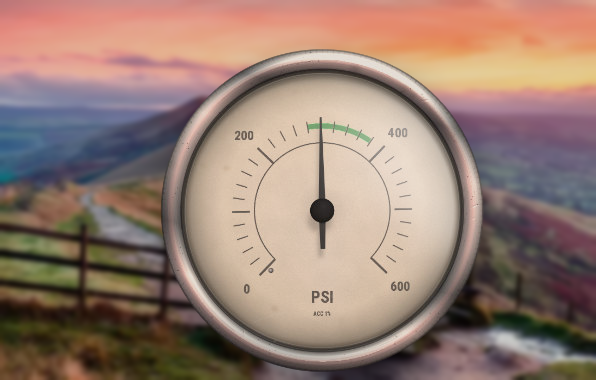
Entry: 300,psi
